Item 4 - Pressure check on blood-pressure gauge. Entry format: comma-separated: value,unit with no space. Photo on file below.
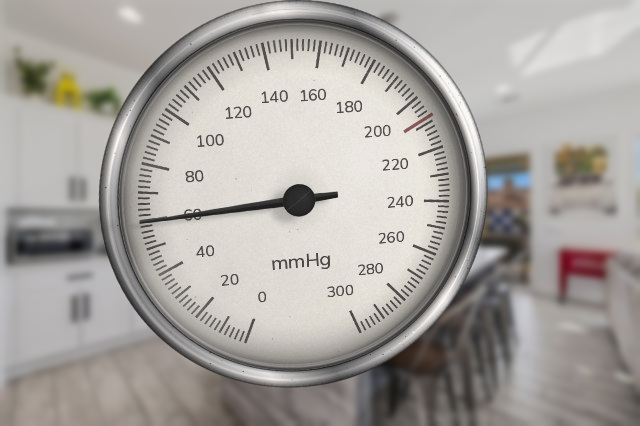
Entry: 60,mmHg
